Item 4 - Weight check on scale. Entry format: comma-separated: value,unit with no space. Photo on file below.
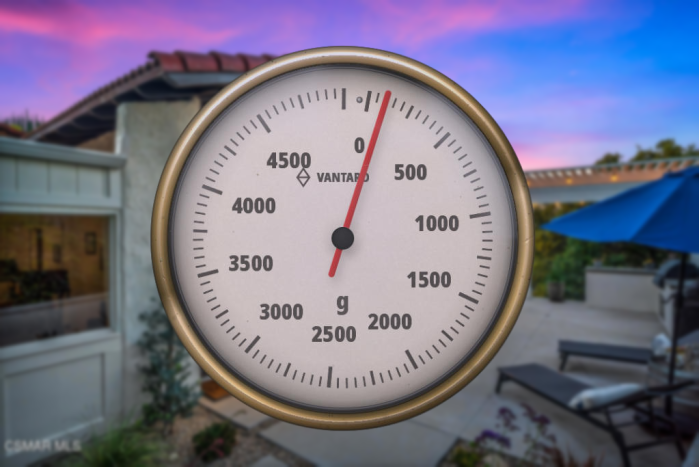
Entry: 100,g
